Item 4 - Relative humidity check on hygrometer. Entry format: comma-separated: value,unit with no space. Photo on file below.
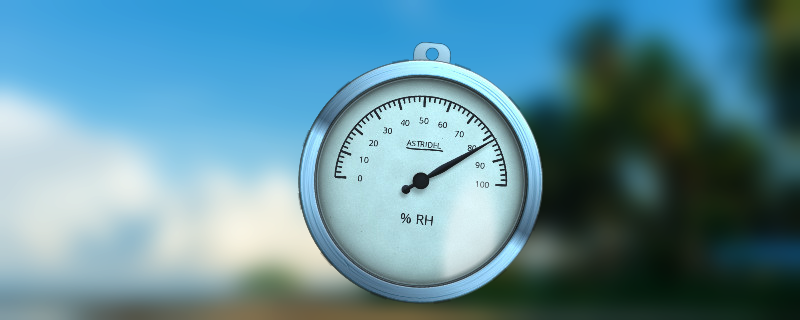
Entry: 82,%
